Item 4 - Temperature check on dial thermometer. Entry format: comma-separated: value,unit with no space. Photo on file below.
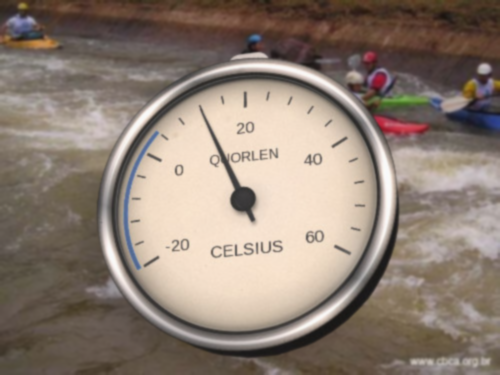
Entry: 12,°C
